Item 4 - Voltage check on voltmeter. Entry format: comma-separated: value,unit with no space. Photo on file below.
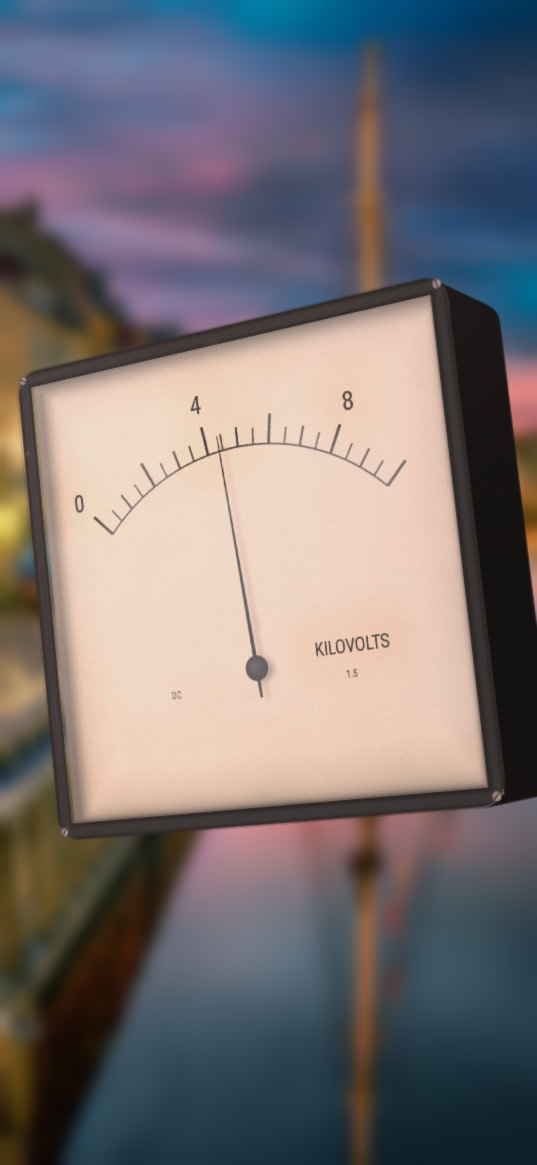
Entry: 4.5,kV
